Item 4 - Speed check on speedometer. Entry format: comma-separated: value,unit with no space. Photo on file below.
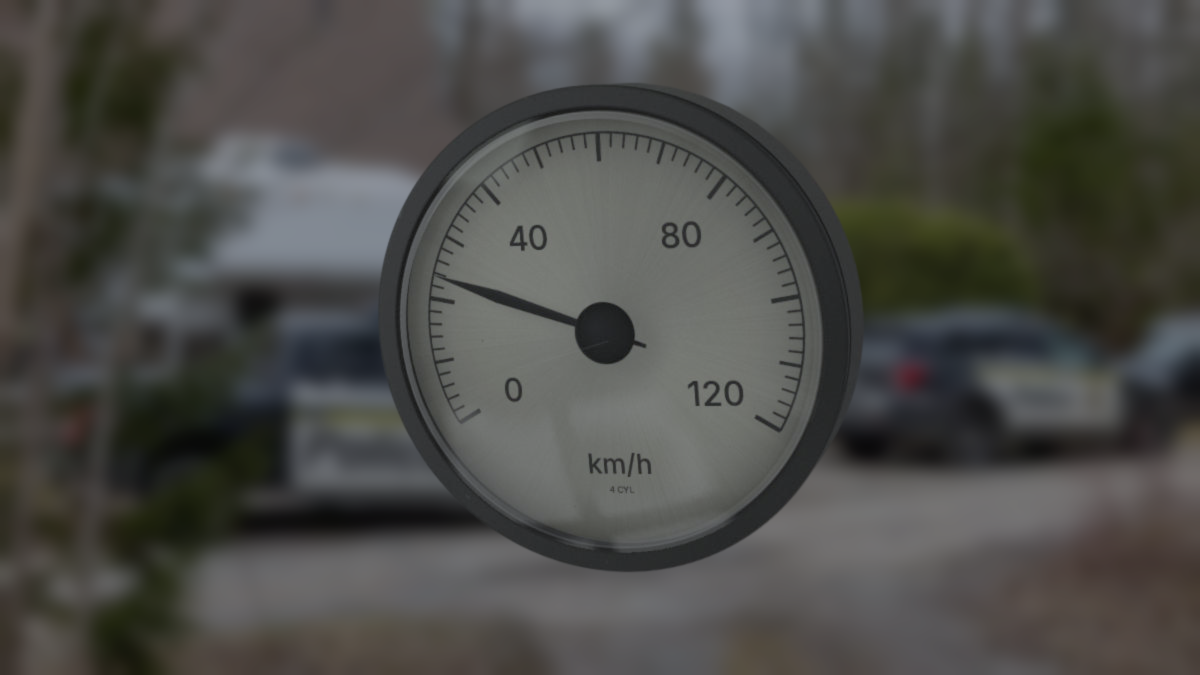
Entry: 24,km/h
